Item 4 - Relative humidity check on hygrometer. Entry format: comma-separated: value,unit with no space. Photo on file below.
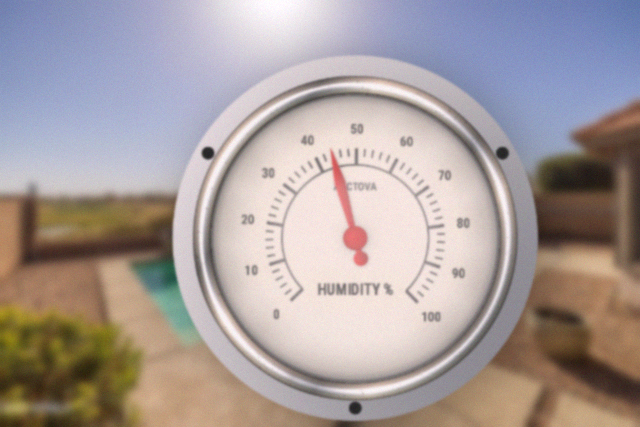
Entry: 44,%
